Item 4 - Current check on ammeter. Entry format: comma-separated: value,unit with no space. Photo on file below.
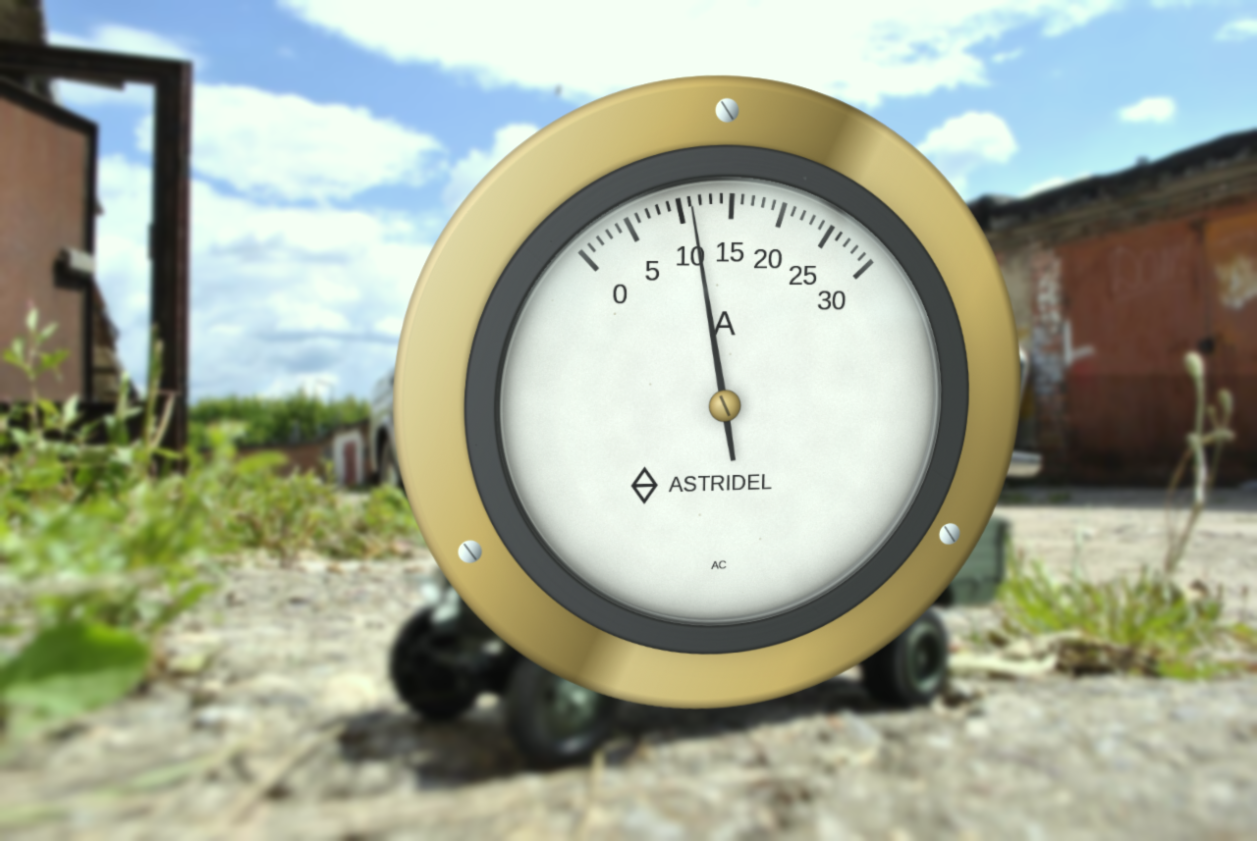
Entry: 11,A
